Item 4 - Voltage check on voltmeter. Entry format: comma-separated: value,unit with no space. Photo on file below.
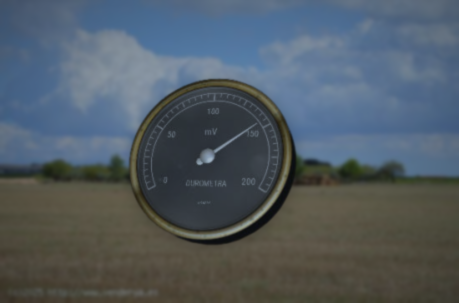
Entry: 145,mV
